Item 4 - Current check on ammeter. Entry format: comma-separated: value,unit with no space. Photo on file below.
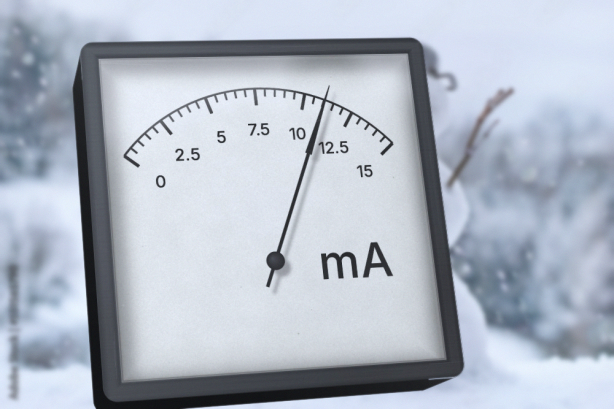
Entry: 11,mA
